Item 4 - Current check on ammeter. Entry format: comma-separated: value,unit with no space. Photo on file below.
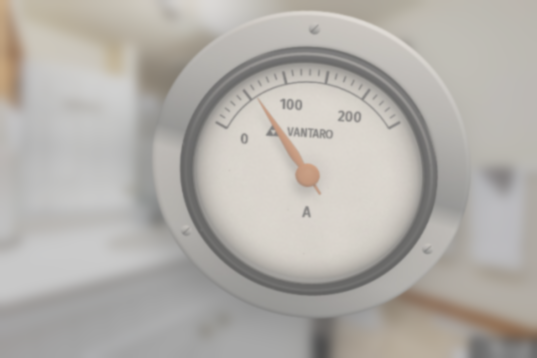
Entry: 60,A
